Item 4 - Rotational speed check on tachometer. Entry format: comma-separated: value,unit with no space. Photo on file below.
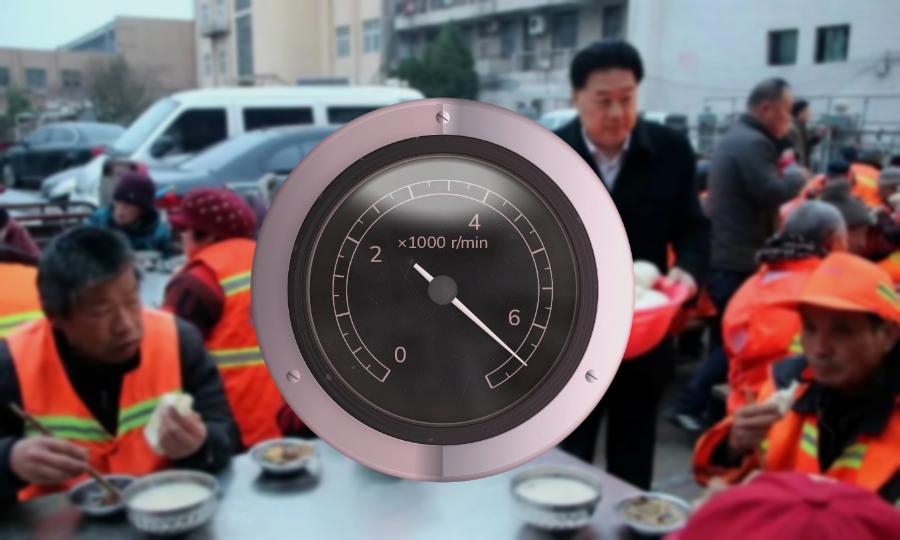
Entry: 6500,rpm
